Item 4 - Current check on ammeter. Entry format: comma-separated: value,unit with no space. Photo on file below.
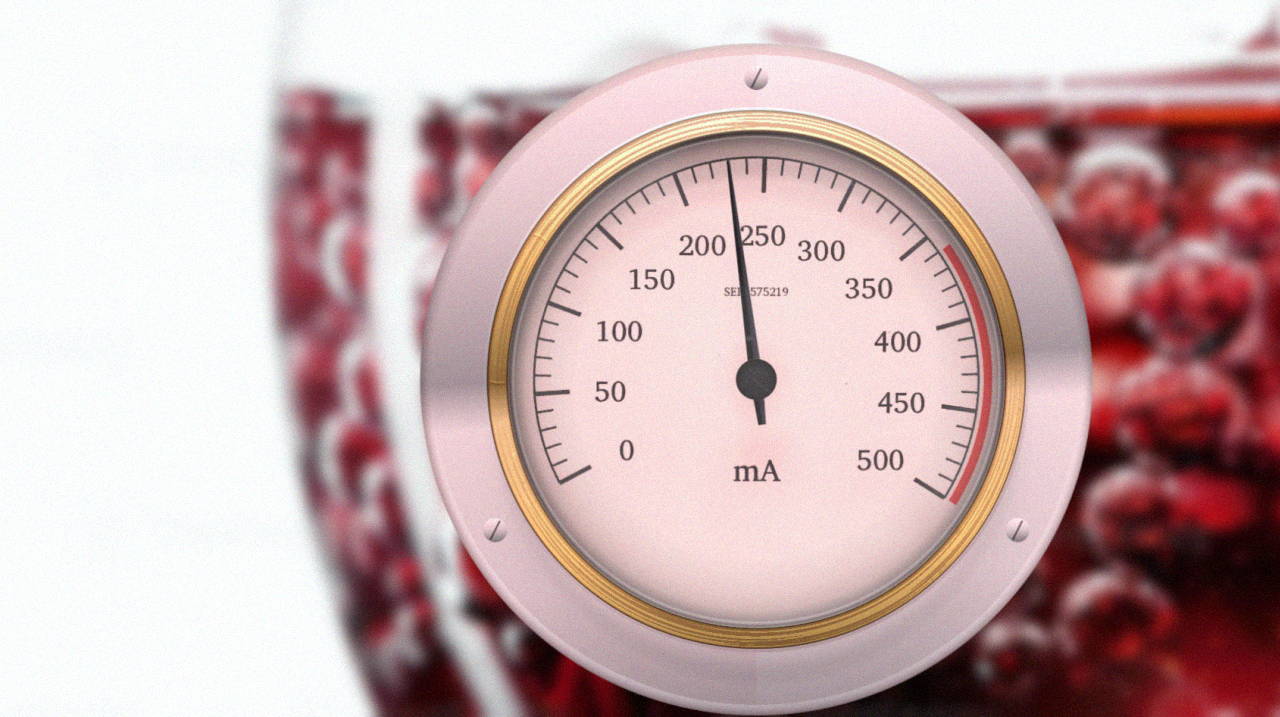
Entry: 230,mA
